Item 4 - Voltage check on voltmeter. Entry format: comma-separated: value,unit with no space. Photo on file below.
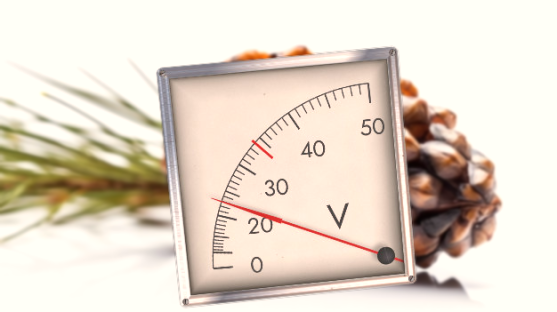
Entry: 23,V
